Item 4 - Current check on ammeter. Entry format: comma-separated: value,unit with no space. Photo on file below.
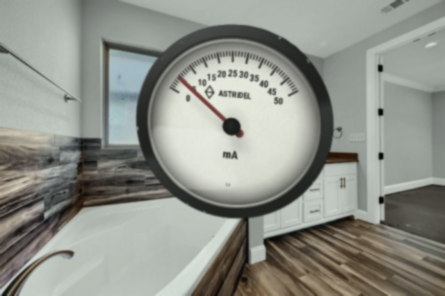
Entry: 5,mA
